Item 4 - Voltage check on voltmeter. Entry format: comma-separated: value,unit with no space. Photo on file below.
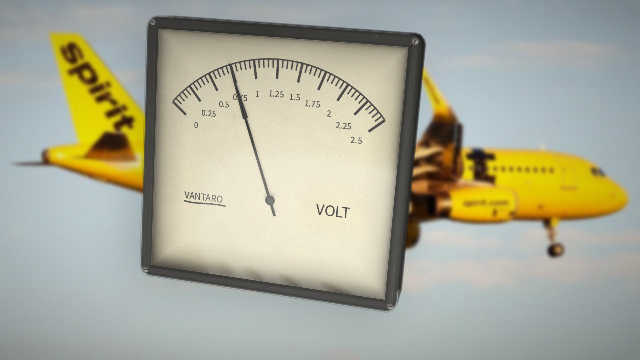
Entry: 0.75,V
